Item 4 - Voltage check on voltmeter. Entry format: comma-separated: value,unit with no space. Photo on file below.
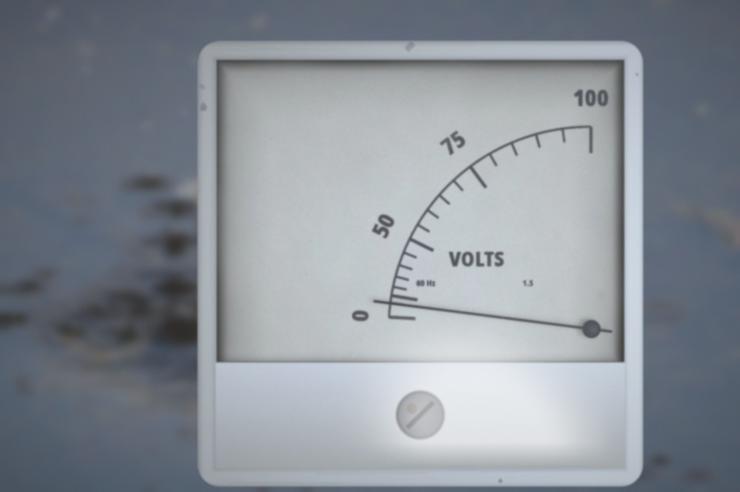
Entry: 20,V
